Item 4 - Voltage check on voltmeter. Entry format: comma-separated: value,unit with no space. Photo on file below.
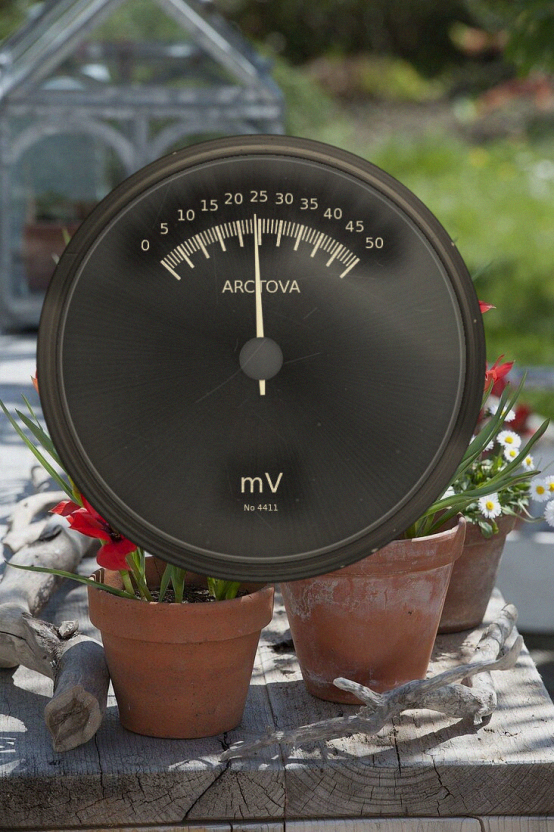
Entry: 24,mV
